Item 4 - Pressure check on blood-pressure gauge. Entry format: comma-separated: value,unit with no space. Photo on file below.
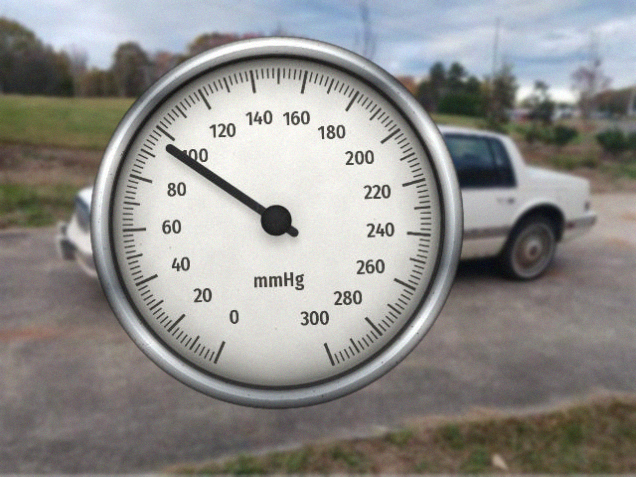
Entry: 96,mmHg
